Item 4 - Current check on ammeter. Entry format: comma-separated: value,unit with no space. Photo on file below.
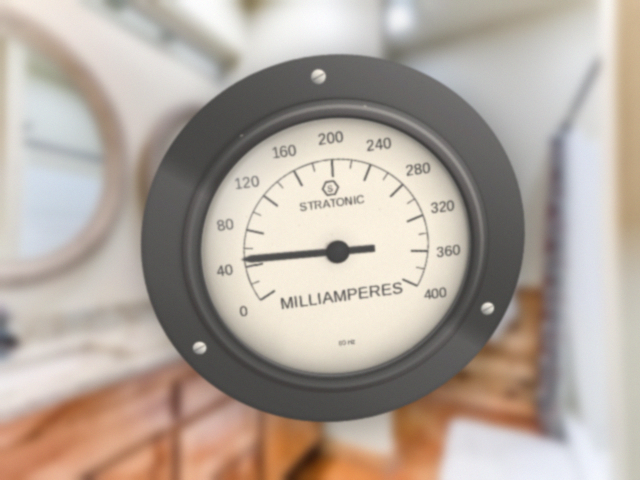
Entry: 50,mA
